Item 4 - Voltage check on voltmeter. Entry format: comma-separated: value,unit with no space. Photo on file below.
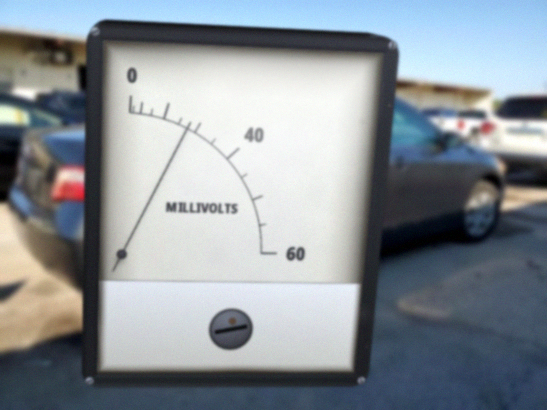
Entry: 27.5,mV
